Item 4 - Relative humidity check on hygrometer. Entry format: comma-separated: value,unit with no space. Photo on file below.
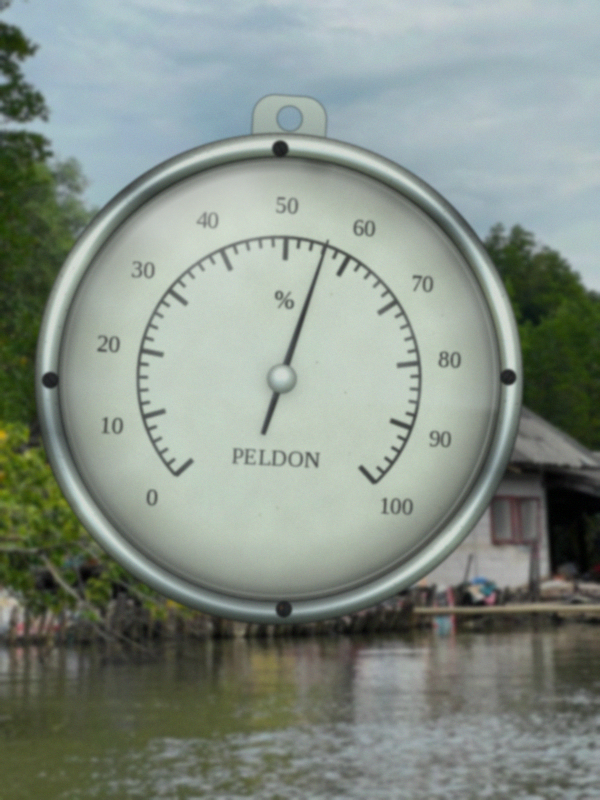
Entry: 56,%
